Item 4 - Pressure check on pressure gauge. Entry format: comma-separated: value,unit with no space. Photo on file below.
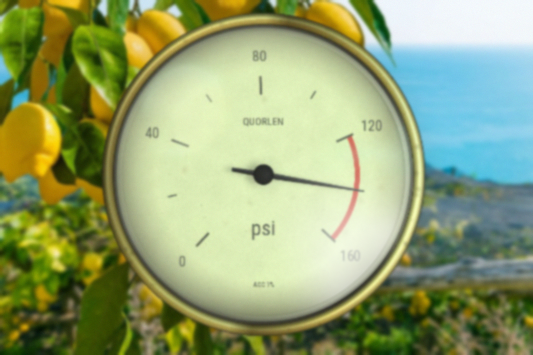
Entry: 140,psi
